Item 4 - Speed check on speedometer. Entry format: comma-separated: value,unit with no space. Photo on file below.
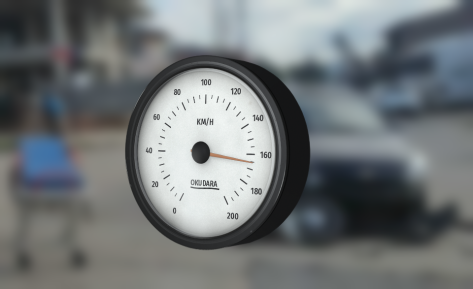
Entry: 165,km/h
